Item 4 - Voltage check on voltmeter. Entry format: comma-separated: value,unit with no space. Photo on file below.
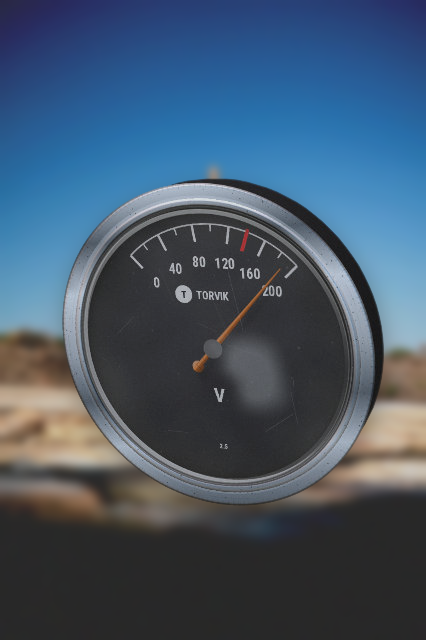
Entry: 190,V
